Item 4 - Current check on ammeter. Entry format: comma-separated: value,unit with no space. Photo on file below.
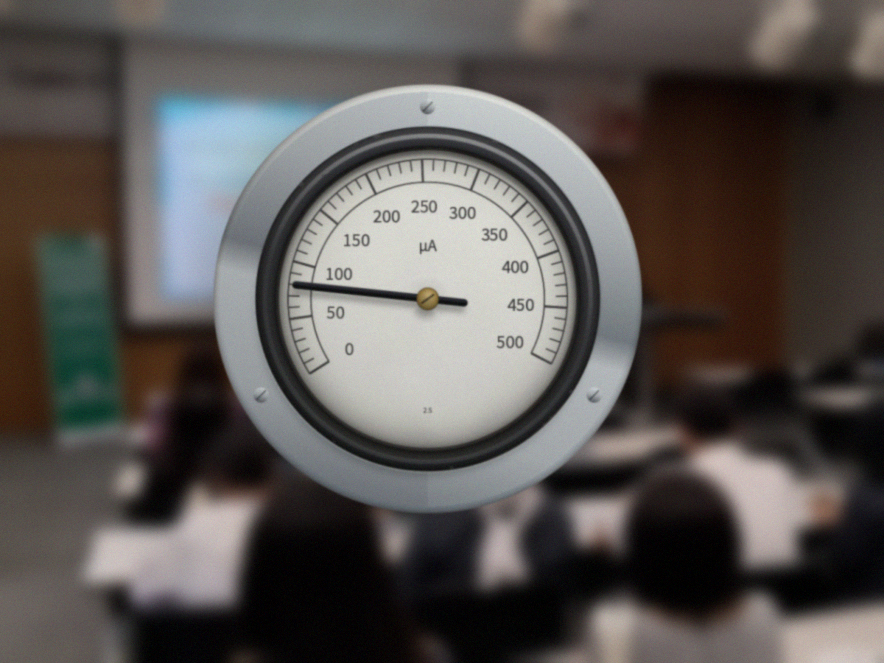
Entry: 80,µA
